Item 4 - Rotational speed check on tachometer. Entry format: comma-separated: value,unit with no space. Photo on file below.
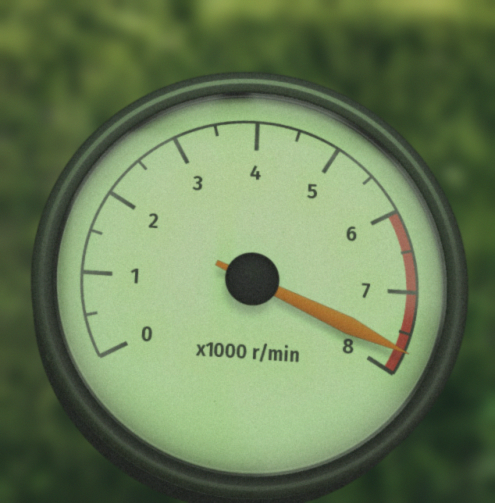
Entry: 7750,rpm
